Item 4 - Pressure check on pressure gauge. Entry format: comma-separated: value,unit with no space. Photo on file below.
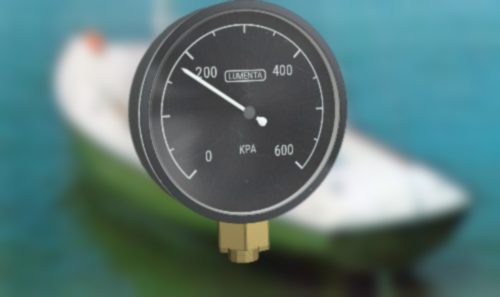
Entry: 175,kPa
